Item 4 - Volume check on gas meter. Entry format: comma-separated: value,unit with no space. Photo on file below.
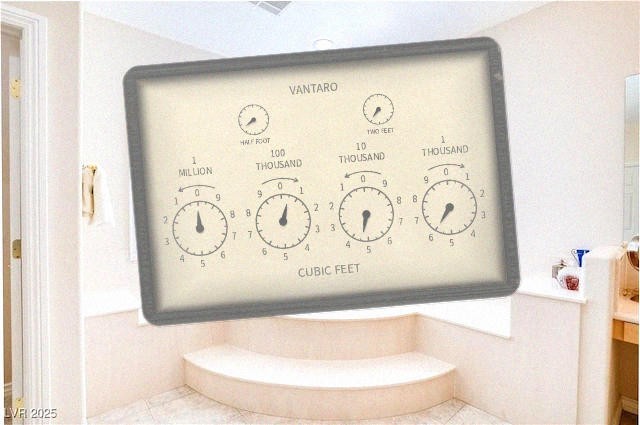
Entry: 4600,ft³
